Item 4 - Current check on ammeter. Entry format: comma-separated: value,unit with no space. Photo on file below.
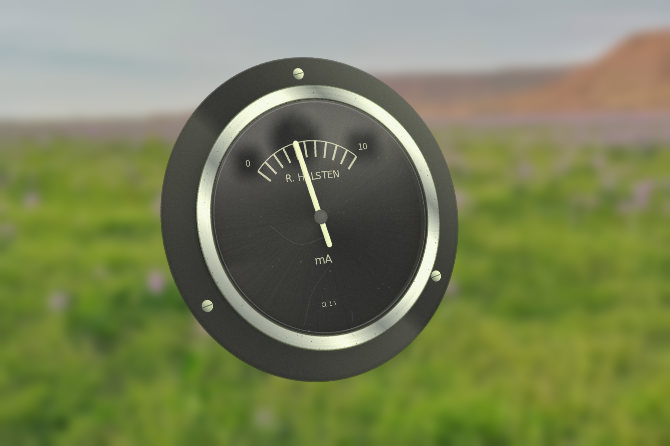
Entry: 4,mA
